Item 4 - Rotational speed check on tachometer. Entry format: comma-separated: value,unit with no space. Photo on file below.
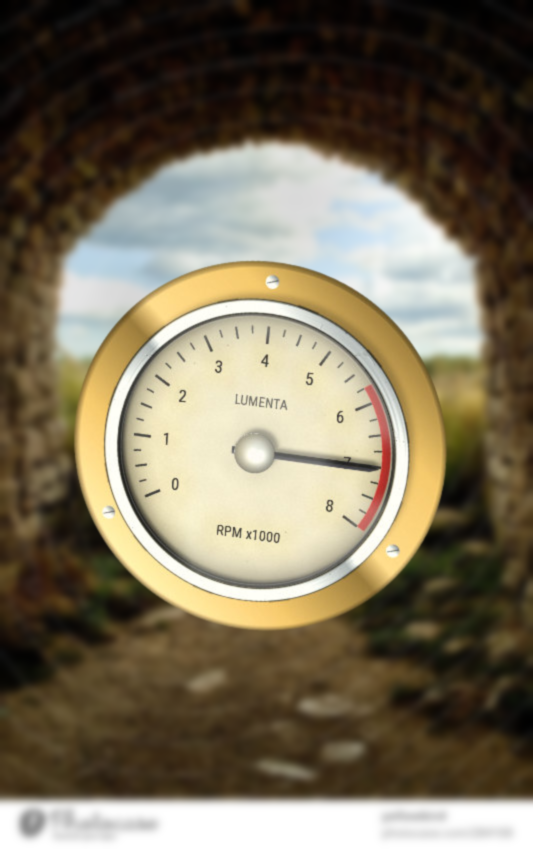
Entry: 7000,rpm
